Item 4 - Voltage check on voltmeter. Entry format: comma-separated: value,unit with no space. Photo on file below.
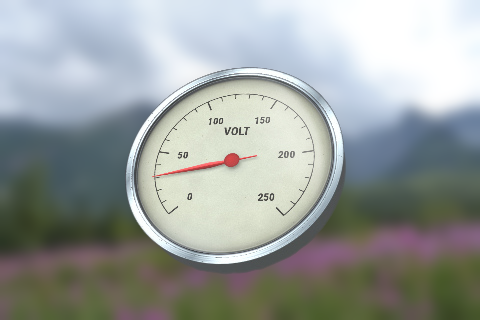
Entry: 30,V
